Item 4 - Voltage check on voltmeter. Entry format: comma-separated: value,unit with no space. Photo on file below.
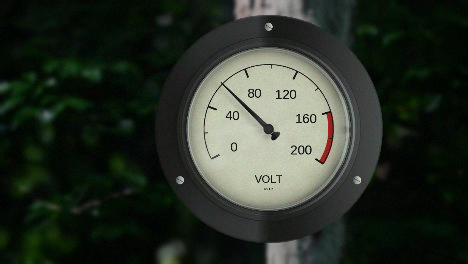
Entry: 60,V
